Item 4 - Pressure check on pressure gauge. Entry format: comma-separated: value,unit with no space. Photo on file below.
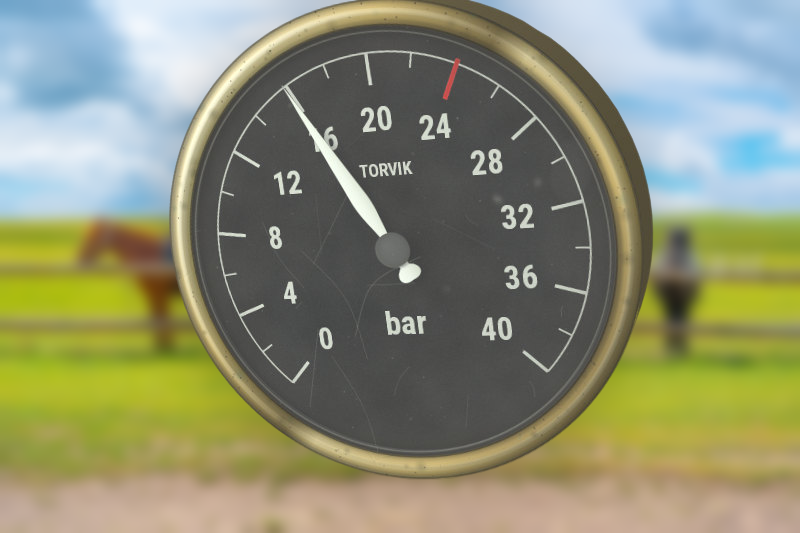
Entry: 16,bar
